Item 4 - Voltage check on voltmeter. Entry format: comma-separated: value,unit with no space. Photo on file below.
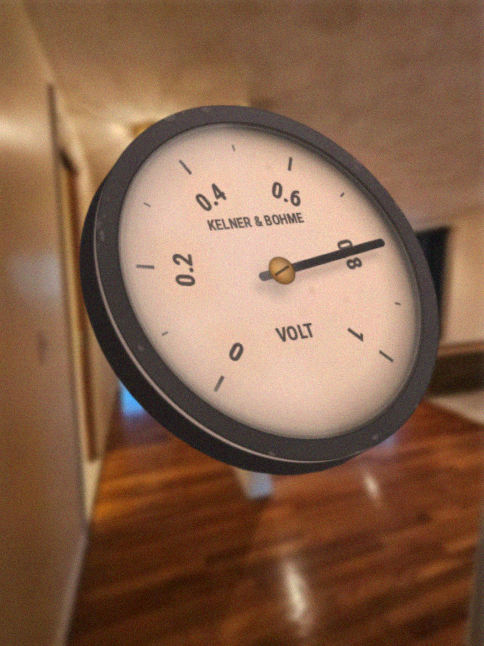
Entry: 0.8,V
